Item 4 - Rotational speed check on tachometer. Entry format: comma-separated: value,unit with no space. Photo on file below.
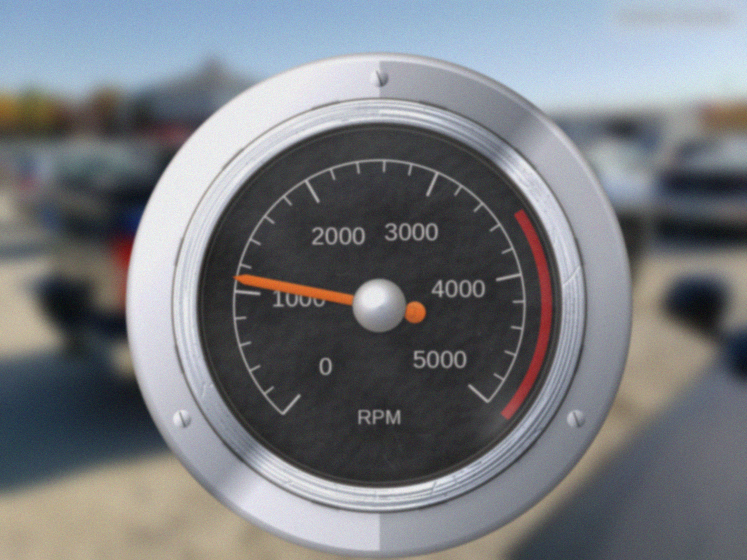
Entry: 1100,rpm
